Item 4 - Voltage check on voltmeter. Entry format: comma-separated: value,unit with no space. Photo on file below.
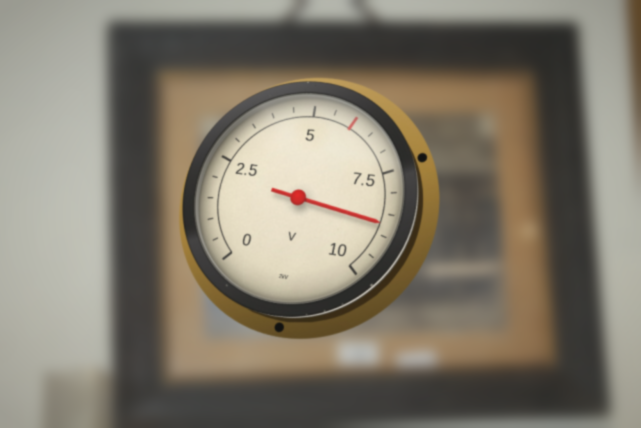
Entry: 8.75,V
